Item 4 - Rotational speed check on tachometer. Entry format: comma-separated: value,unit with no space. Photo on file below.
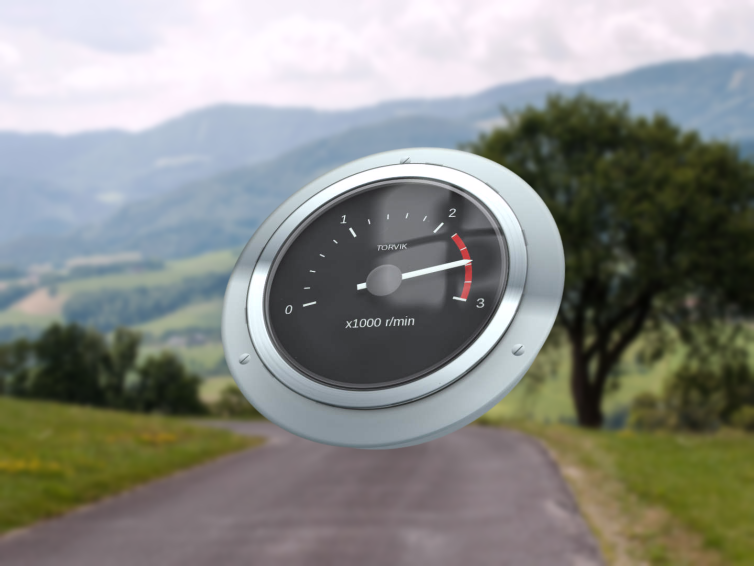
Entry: 2600,rpm
